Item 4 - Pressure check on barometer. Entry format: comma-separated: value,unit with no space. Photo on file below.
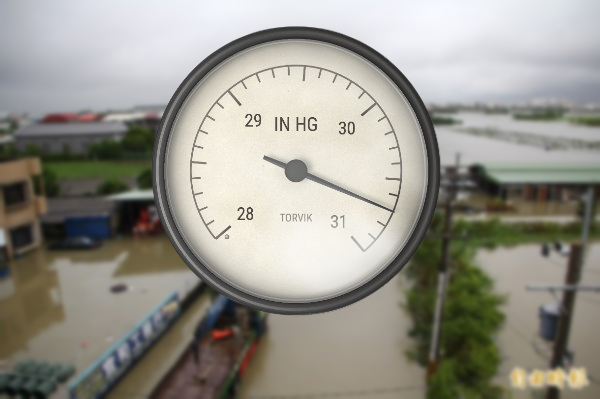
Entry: 30.7,inHg
